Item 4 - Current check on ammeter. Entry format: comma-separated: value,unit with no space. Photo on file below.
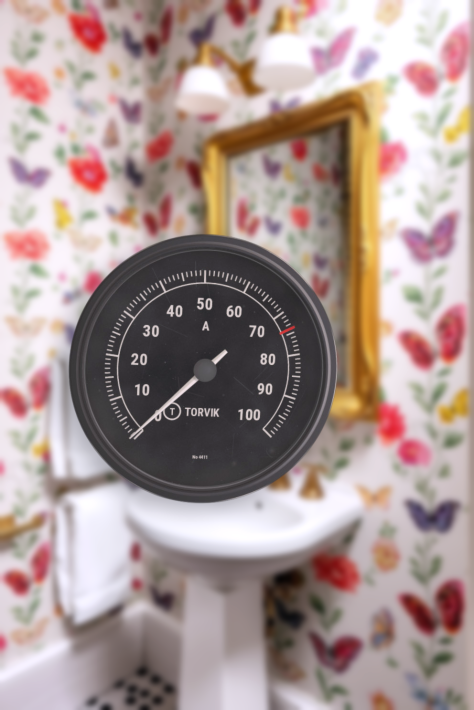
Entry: 1,A
